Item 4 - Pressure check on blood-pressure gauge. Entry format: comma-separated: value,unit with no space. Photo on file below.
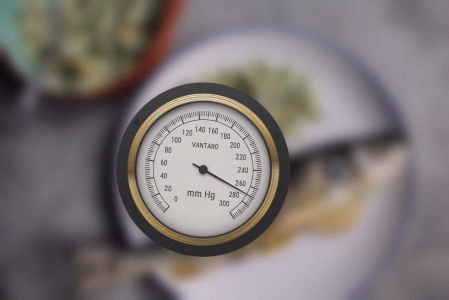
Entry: 270,mmHg
